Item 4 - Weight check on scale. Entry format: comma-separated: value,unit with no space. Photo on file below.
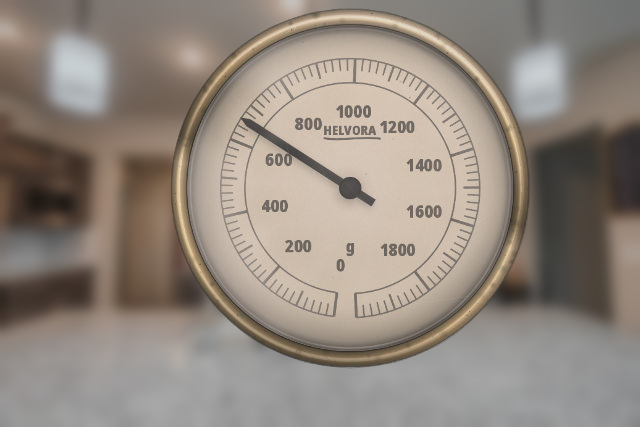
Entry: 660,g
